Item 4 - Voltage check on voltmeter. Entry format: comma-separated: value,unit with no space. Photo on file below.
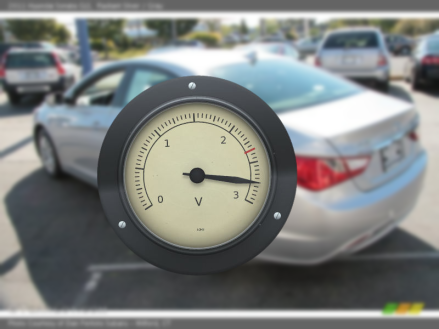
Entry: 2.75,V
